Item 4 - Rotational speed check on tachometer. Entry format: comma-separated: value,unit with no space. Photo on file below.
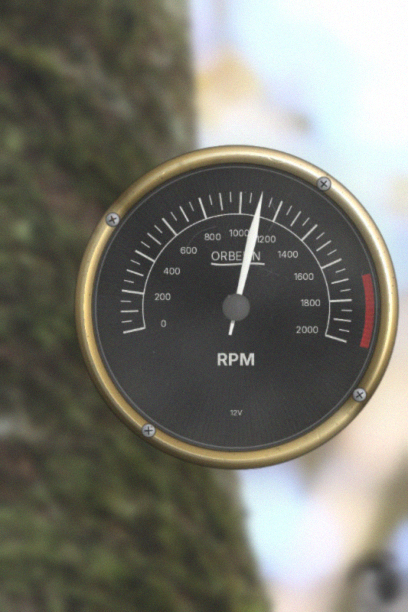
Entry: 1100,rpm
